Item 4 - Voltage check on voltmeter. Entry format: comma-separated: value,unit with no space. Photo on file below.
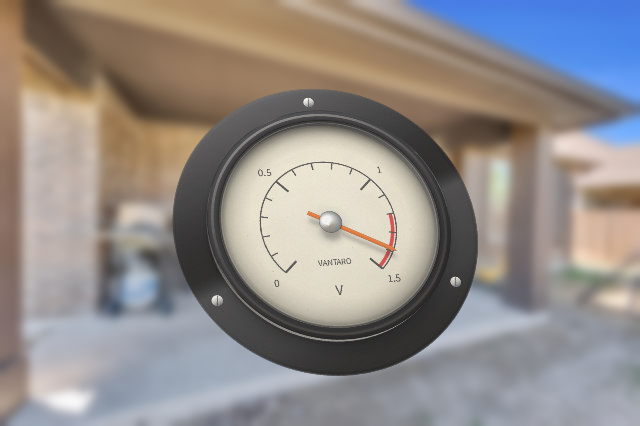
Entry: 1.4,V
